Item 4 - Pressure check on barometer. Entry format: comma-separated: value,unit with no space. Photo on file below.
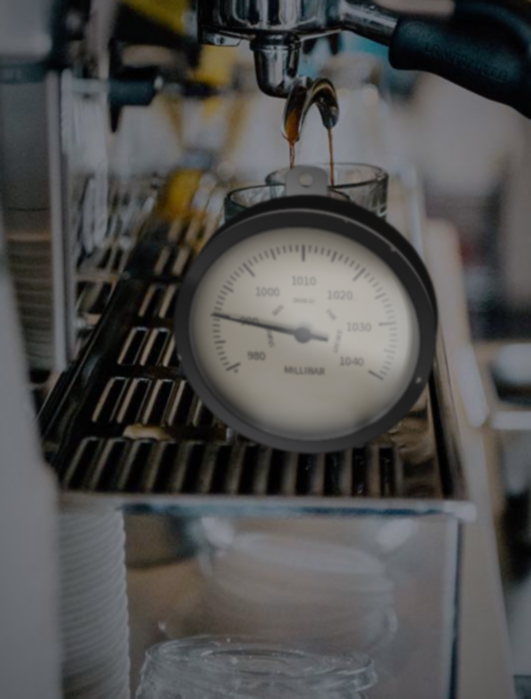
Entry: 990,mbar
